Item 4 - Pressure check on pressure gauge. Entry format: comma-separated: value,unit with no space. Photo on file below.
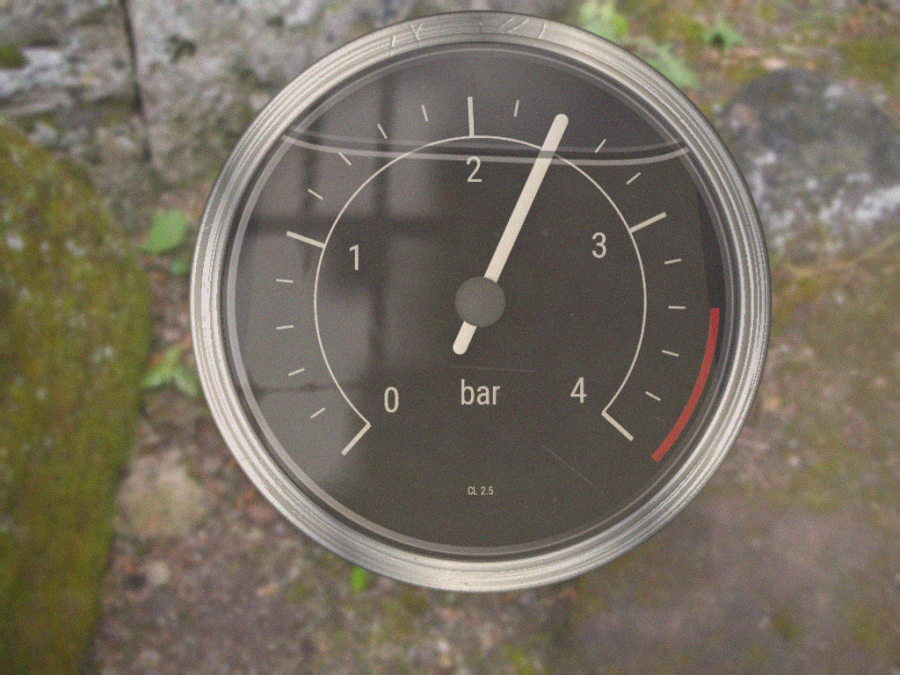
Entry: 2.4,bar
